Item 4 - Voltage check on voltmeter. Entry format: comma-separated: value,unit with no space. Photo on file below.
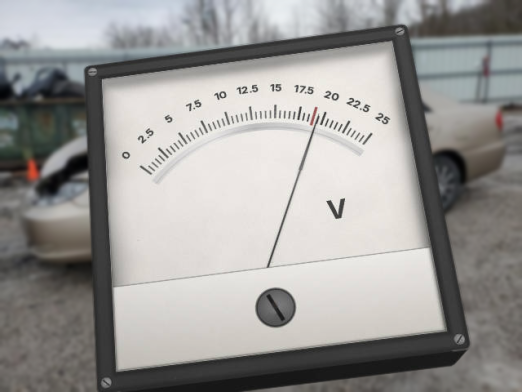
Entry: 19.5,V
